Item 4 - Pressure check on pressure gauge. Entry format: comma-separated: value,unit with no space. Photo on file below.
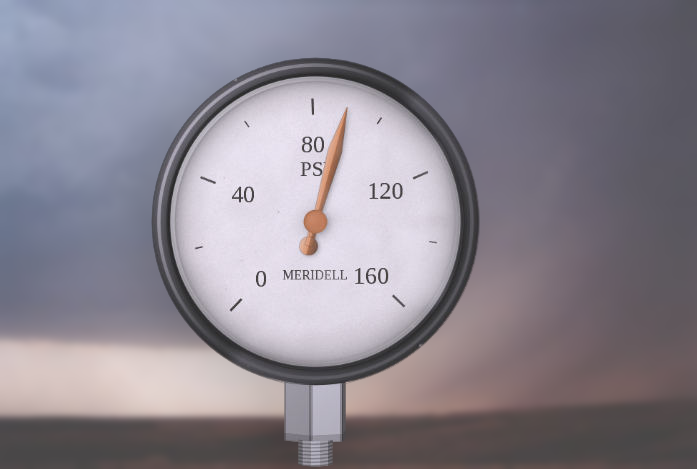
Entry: 90,psi
